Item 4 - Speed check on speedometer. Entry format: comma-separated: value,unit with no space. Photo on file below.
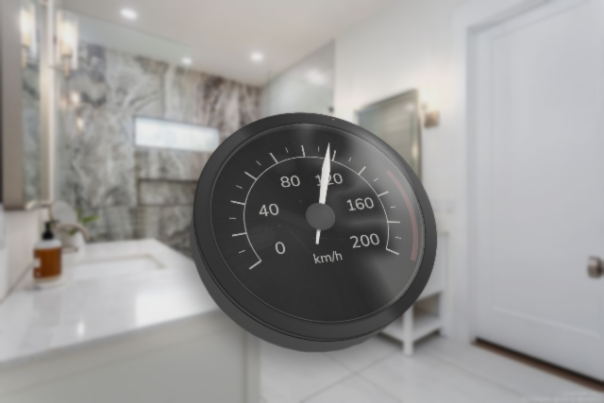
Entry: 115,km/h
